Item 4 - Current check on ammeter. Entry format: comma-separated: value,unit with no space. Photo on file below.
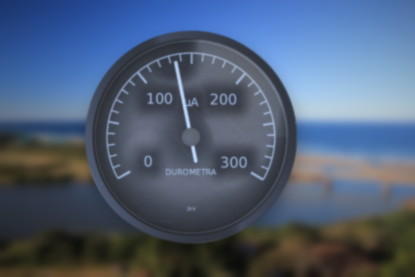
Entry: 135,µA
